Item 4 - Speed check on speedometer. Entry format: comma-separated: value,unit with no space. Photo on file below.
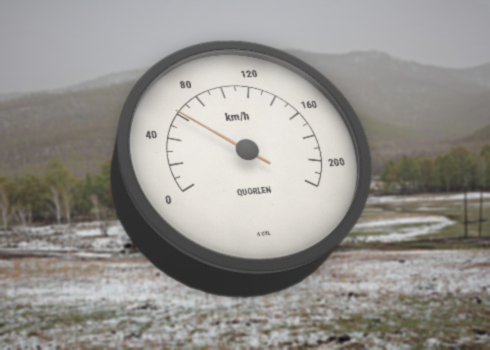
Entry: 60,km/h
